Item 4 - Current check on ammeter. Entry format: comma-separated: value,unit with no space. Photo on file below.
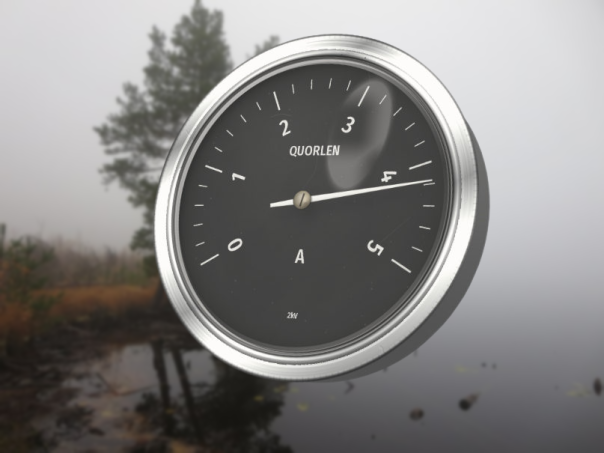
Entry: 4.2,A
